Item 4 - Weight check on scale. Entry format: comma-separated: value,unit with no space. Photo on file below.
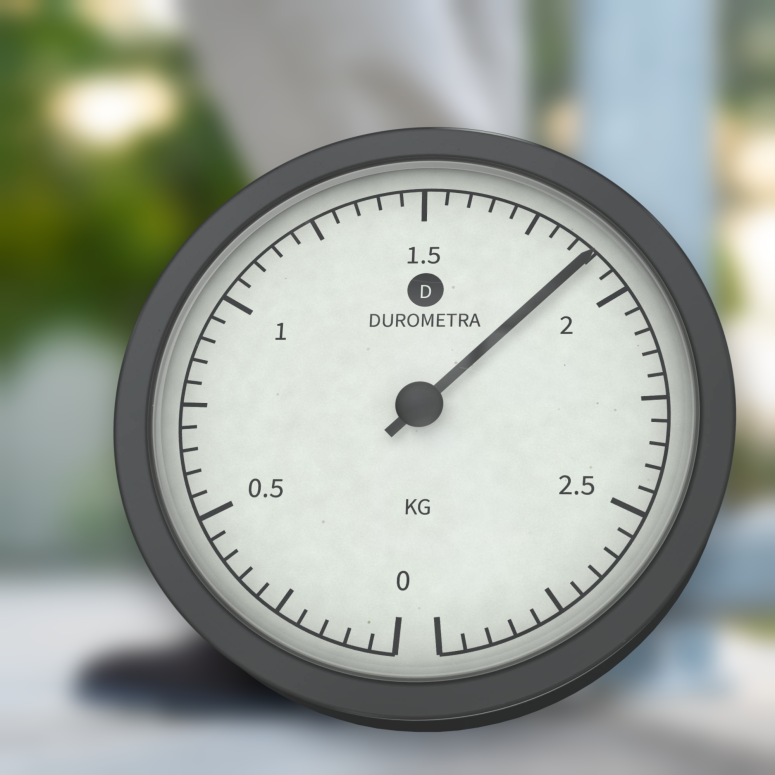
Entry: 1.9,kg
